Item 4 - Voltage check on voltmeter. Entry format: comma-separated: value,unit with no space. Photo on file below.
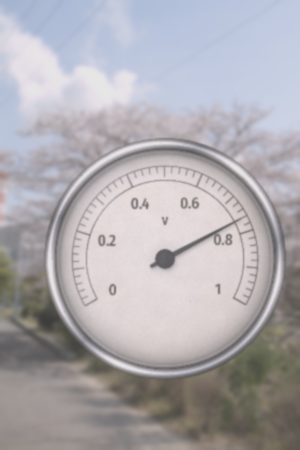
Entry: 0.76,V
